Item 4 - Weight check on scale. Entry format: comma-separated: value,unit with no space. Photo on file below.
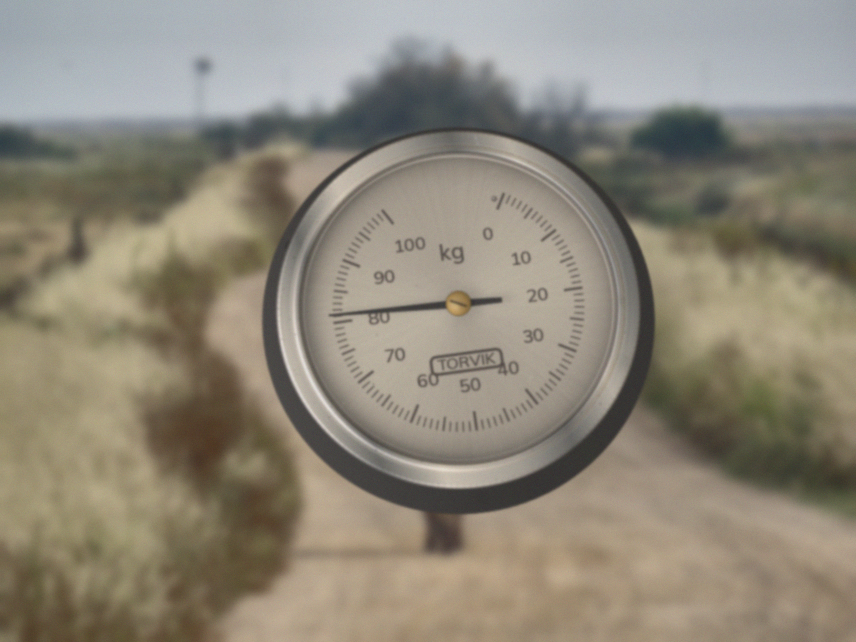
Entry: 81,kg
